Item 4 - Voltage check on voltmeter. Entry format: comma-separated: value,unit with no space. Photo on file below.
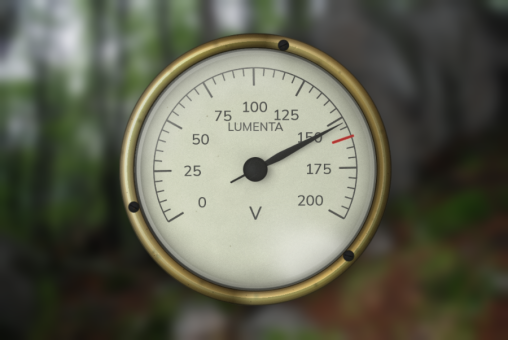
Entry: 152.5,V
